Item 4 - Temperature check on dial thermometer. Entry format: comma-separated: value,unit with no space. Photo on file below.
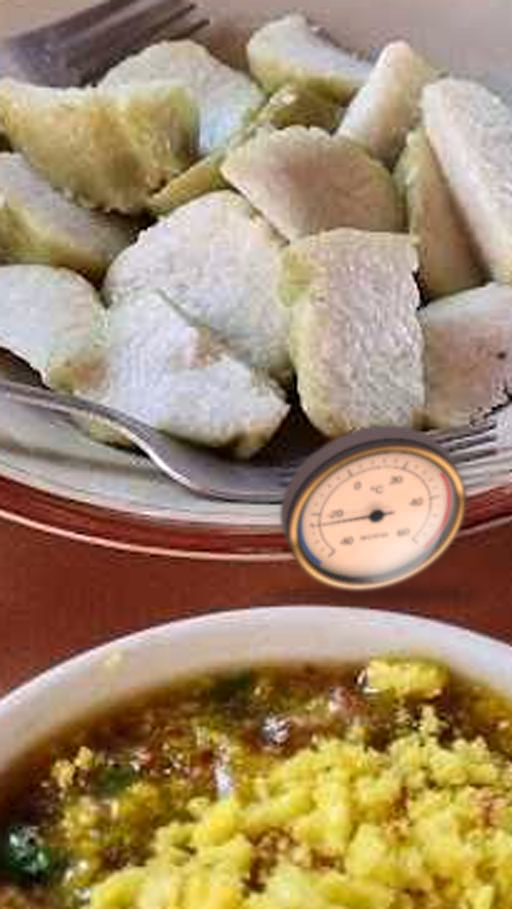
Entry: -24,°C
